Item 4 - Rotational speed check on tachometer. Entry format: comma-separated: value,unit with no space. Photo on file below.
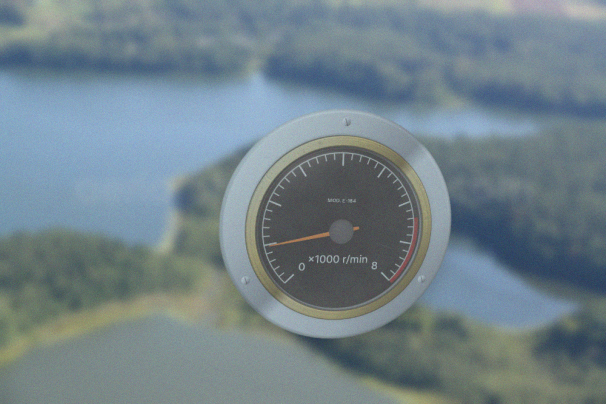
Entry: 1000,rpm
